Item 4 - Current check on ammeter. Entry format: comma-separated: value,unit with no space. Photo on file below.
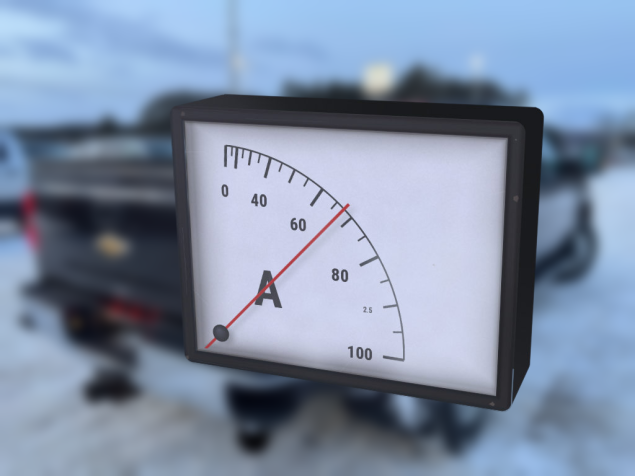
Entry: 67.5,A
